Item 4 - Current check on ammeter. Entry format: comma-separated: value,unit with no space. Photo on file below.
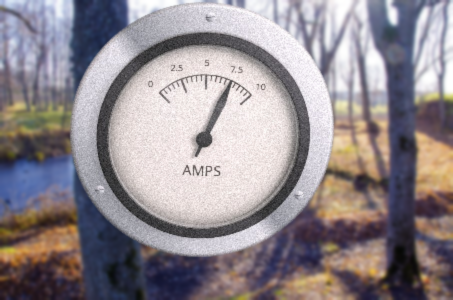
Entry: 7.5,A
